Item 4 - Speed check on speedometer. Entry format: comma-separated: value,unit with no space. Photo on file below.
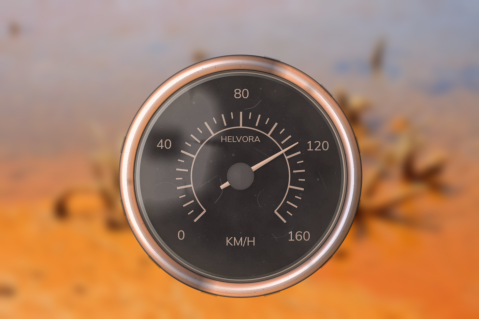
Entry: 115,km/h
